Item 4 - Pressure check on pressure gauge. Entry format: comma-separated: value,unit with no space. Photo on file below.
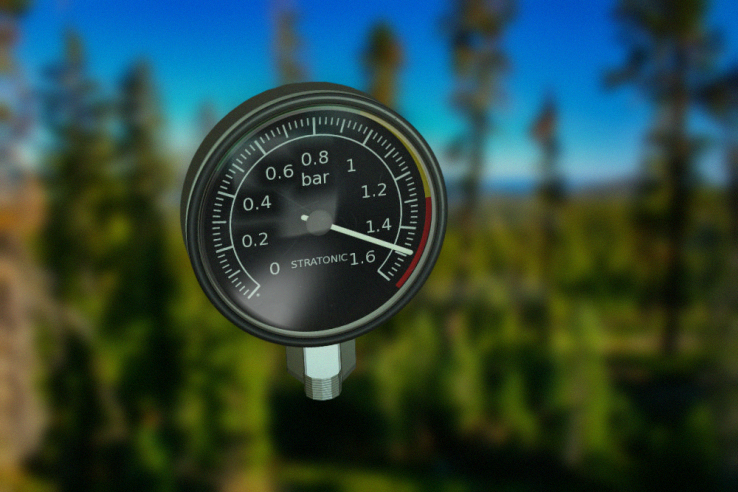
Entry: 1.48,bar
